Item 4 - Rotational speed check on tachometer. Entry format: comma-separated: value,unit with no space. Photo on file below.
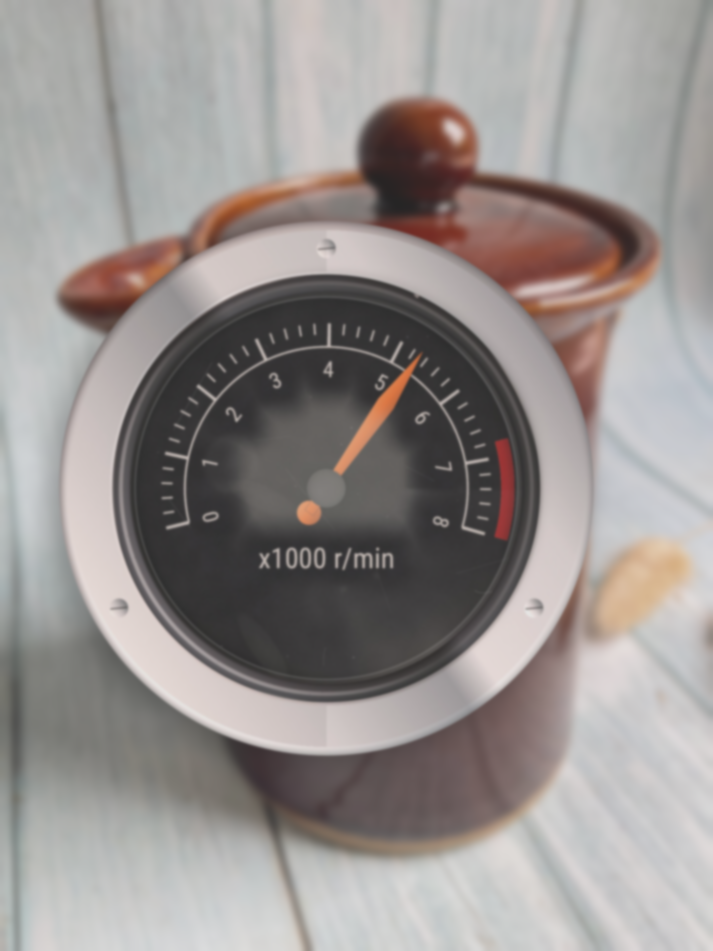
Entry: 5300,rpm
